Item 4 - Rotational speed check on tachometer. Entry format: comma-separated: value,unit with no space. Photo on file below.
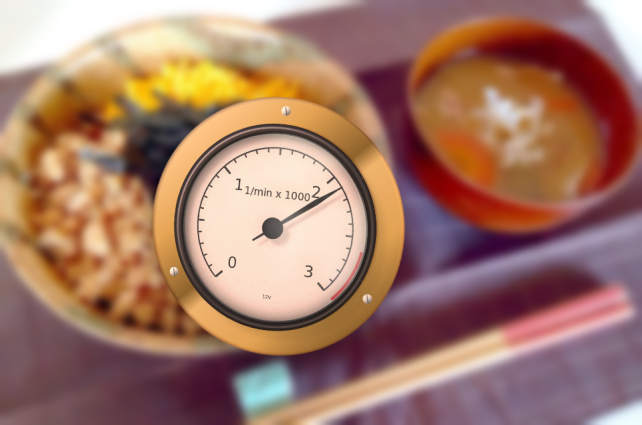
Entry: 2100,rpm
